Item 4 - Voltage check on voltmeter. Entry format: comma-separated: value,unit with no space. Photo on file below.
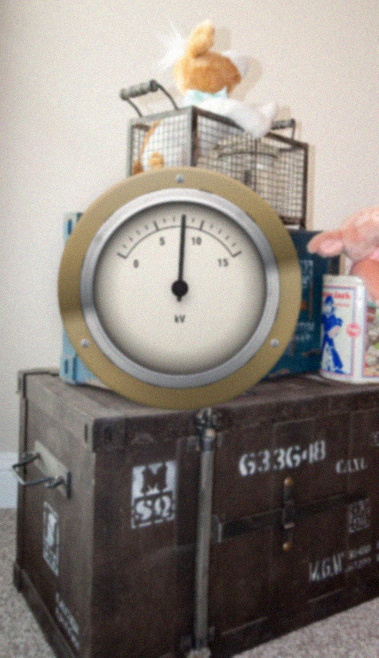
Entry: 8,kV
